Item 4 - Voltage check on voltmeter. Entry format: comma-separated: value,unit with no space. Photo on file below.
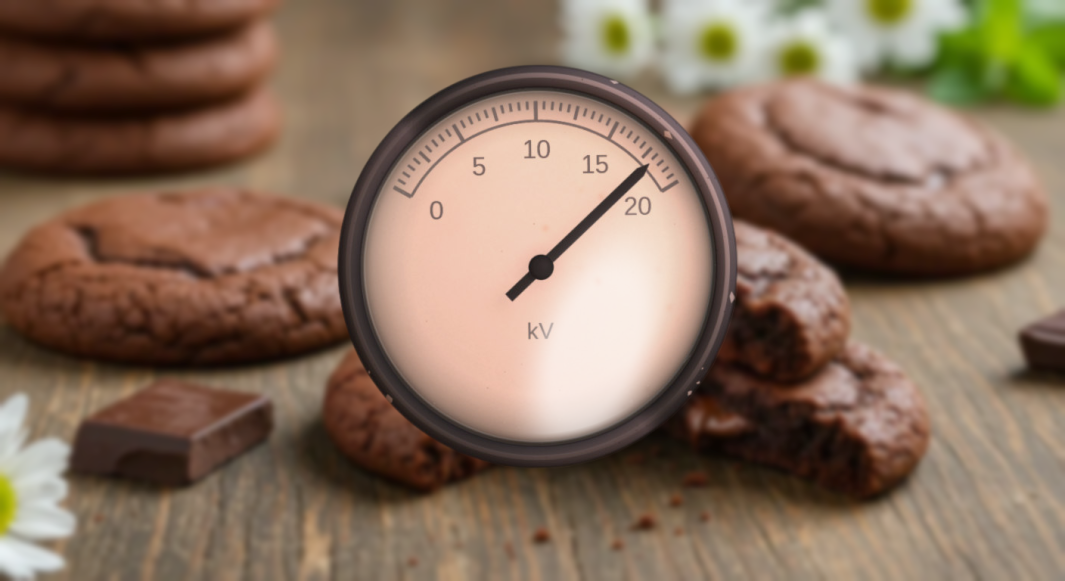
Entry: 18,kV
